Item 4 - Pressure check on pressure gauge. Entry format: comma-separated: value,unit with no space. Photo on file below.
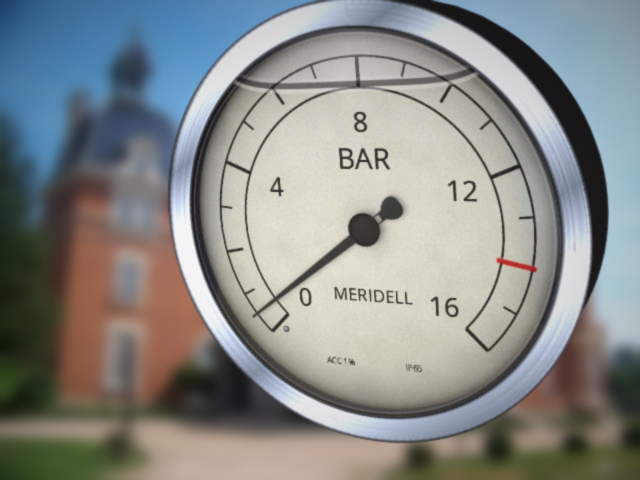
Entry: 0.5,bar
